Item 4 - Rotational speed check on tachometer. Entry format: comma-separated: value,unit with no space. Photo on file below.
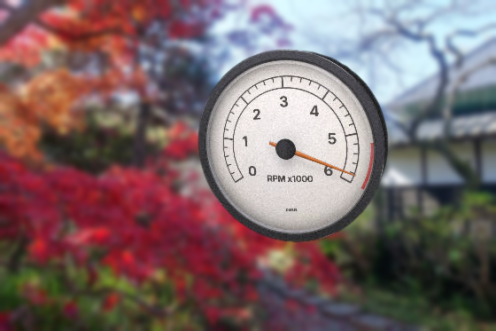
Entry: 5800,rpm
